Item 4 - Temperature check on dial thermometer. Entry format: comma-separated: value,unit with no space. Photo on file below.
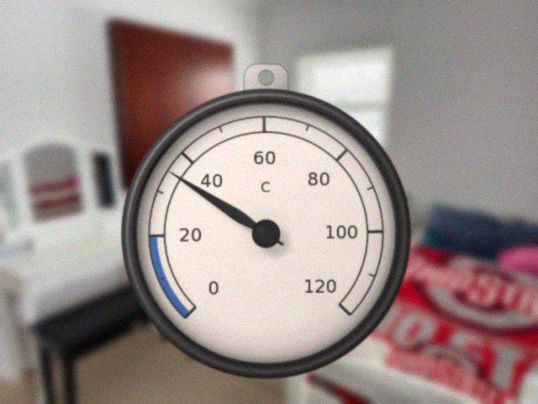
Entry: 35,°C
